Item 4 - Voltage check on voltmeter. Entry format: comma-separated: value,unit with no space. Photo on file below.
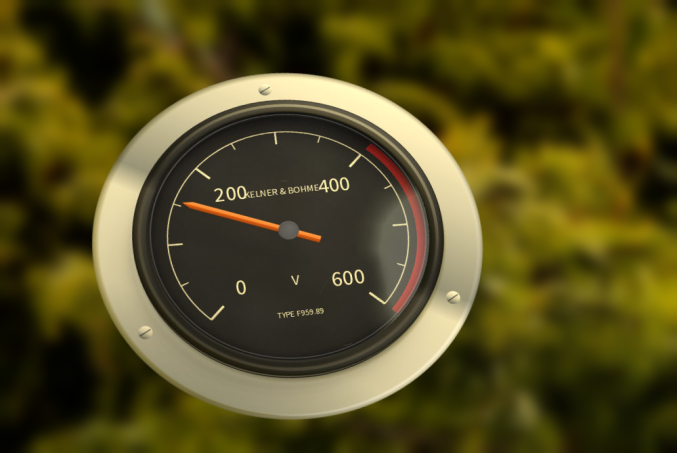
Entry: 150,V
